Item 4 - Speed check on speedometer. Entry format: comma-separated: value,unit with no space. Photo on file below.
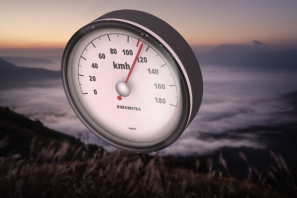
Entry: 115,km/h
